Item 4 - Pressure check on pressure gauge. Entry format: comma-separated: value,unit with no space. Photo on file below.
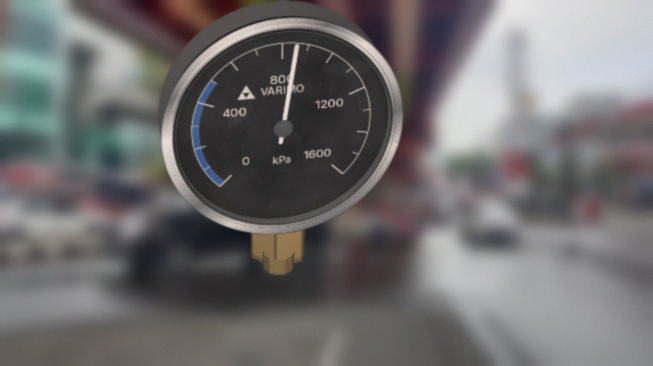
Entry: 850,kPa
